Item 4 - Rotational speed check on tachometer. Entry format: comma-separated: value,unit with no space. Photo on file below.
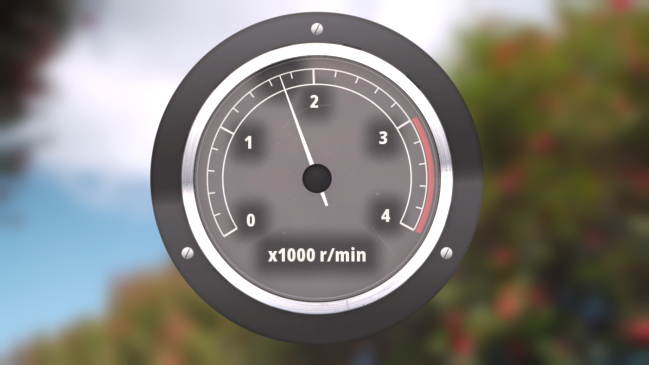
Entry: 1700,rpm
